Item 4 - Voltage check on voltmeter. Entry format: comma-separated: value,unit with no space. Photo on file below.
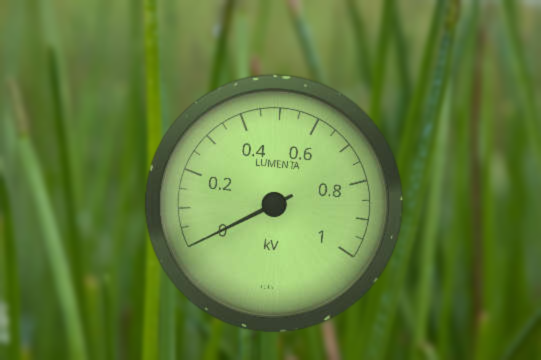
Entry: 0,kV
